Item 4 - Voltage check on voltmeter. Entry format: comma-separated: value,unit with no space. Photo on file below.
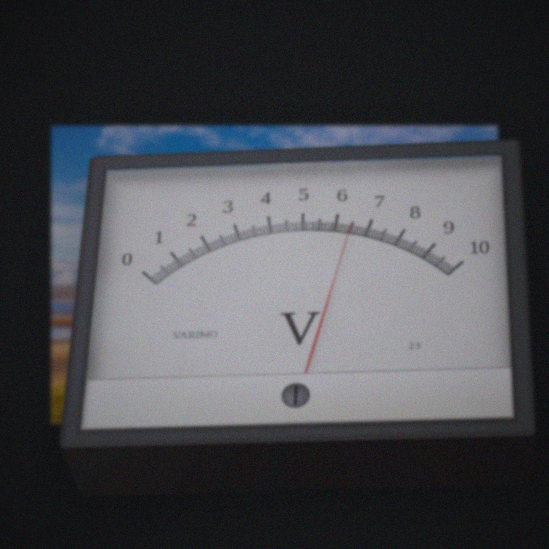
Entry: 6.5,V
